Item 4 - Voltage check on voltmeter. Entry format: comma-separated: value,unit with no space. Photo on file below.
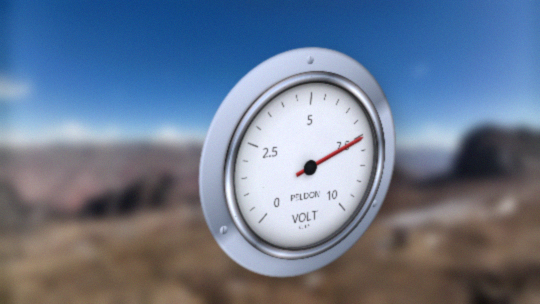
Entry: 7.5,V
